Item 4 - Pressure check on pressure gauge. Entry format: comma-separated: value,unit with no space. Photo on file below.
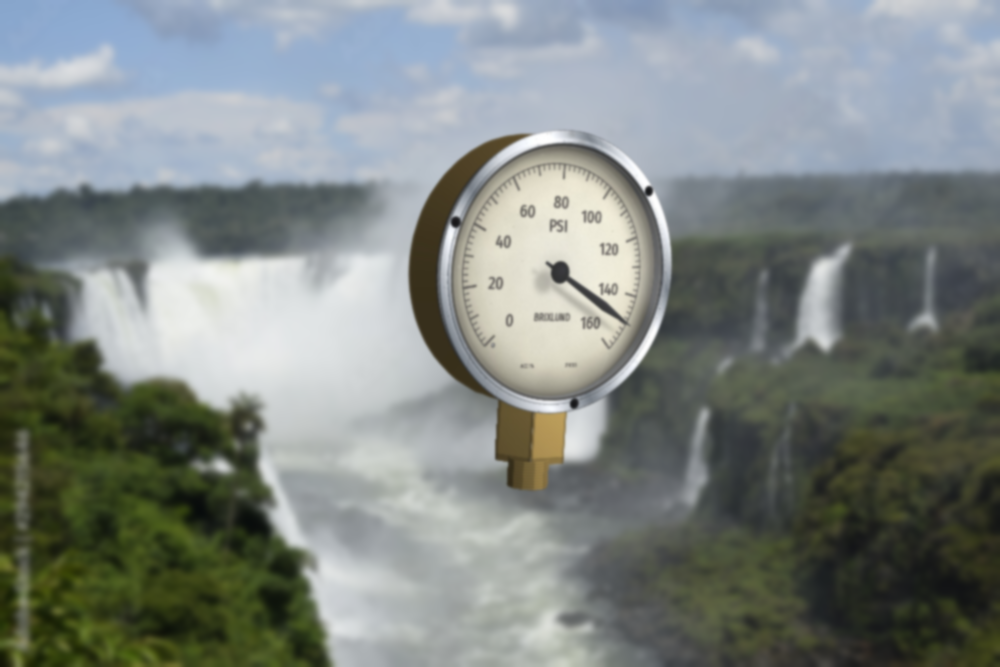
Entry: 150,psi
